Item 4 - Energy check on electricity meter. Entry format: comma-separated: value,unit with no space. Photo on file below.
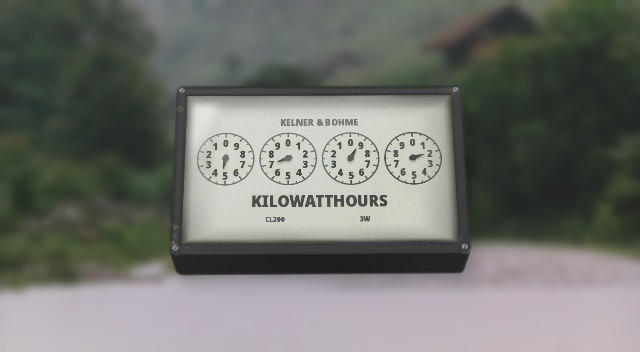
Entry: 4692,kWh
